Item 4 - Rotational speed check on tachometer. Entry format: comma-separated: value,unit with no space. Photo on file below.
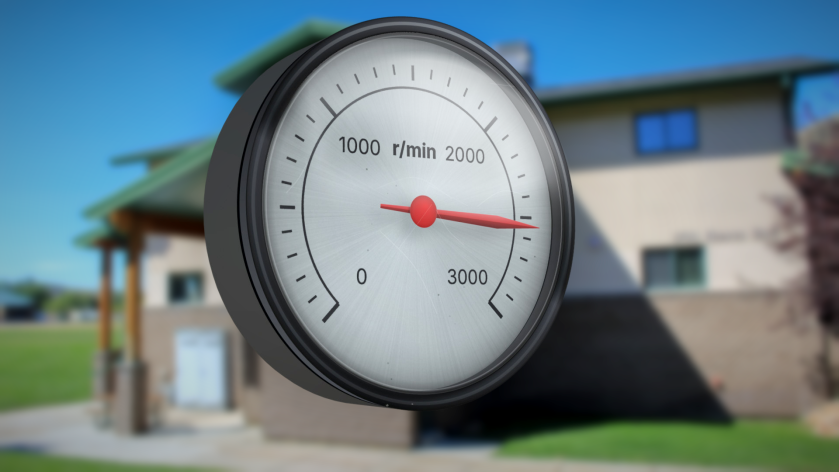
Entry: 2550,rpm
